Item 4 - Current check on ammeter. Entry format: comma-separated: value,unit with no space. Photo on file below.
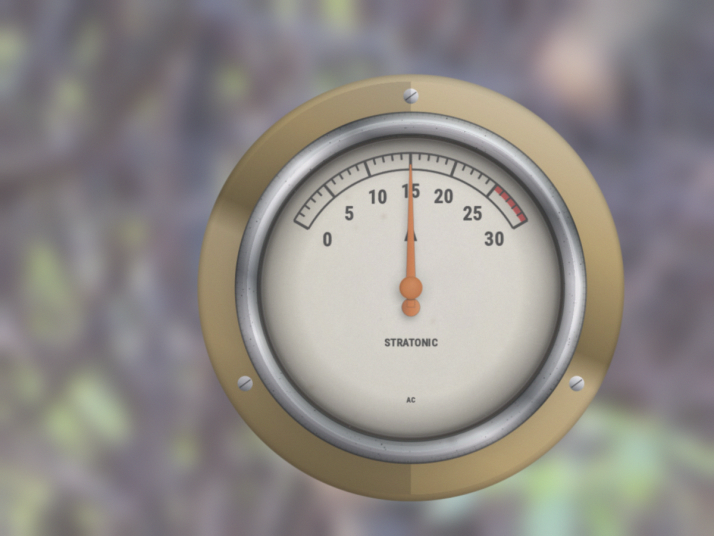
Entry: 15,A
